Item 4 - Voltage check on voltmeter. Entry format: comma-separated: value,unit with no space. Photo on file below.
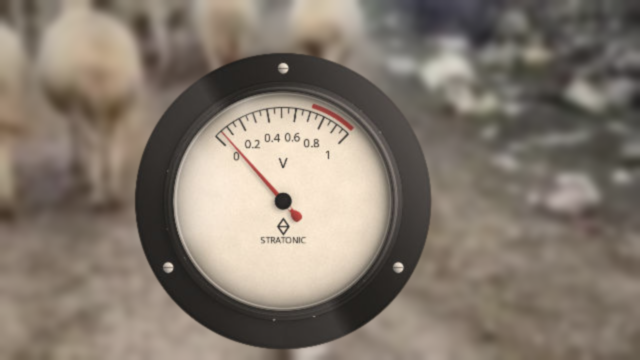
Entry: 0.05,V
